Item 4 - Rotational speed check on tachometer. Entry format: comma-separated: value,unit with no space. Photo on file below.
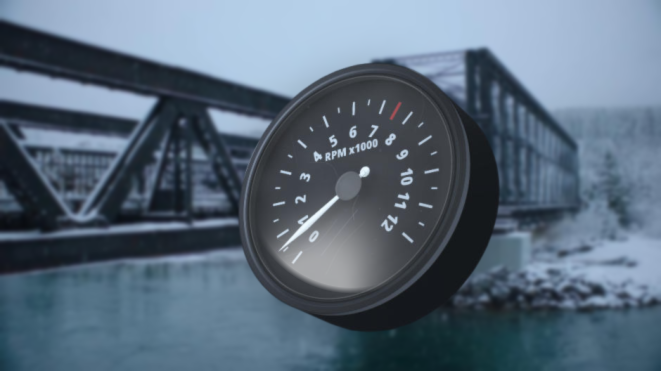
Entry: 500,rpm
